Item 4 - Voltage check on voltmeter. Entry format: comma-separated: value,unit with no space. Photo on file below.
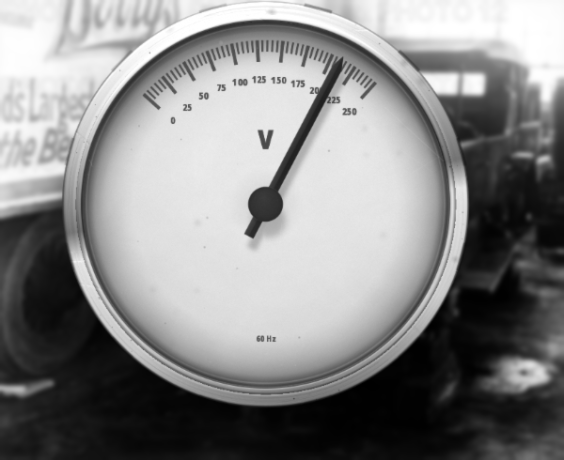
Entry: 210,V
